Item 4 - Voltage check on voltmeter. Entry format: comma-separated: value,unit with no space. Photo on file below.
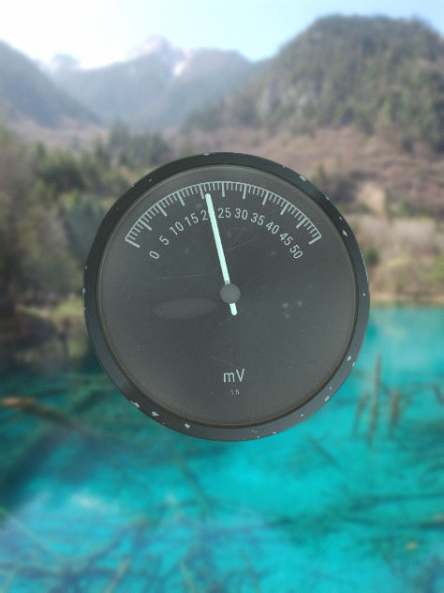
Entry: 21,mV
